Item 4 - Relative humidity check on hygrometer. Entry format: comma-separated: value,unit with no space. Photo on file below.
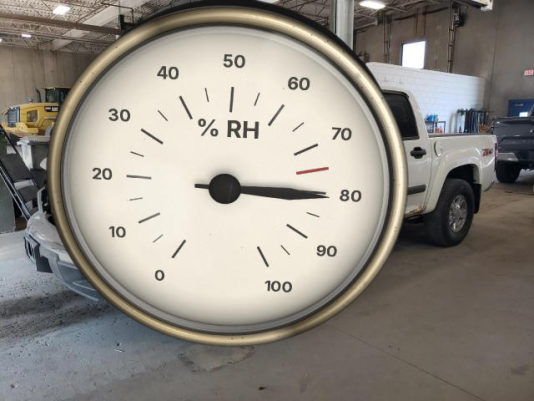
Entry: 80,%
